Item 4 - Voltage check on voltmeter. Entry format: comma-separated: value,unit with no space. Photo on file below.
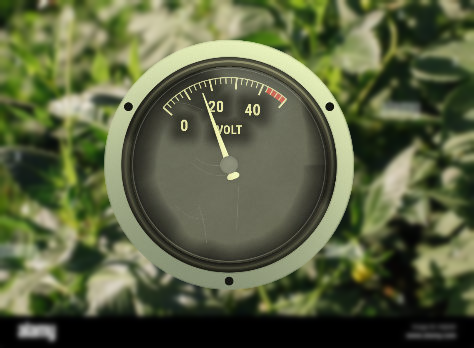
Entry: 16,V
